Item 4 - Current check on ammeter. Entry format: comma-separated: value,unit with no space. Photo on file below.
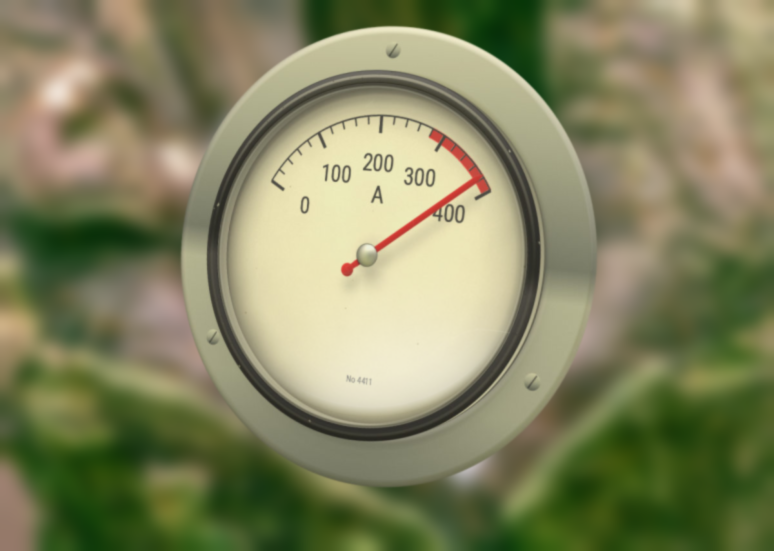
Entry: 380,A
